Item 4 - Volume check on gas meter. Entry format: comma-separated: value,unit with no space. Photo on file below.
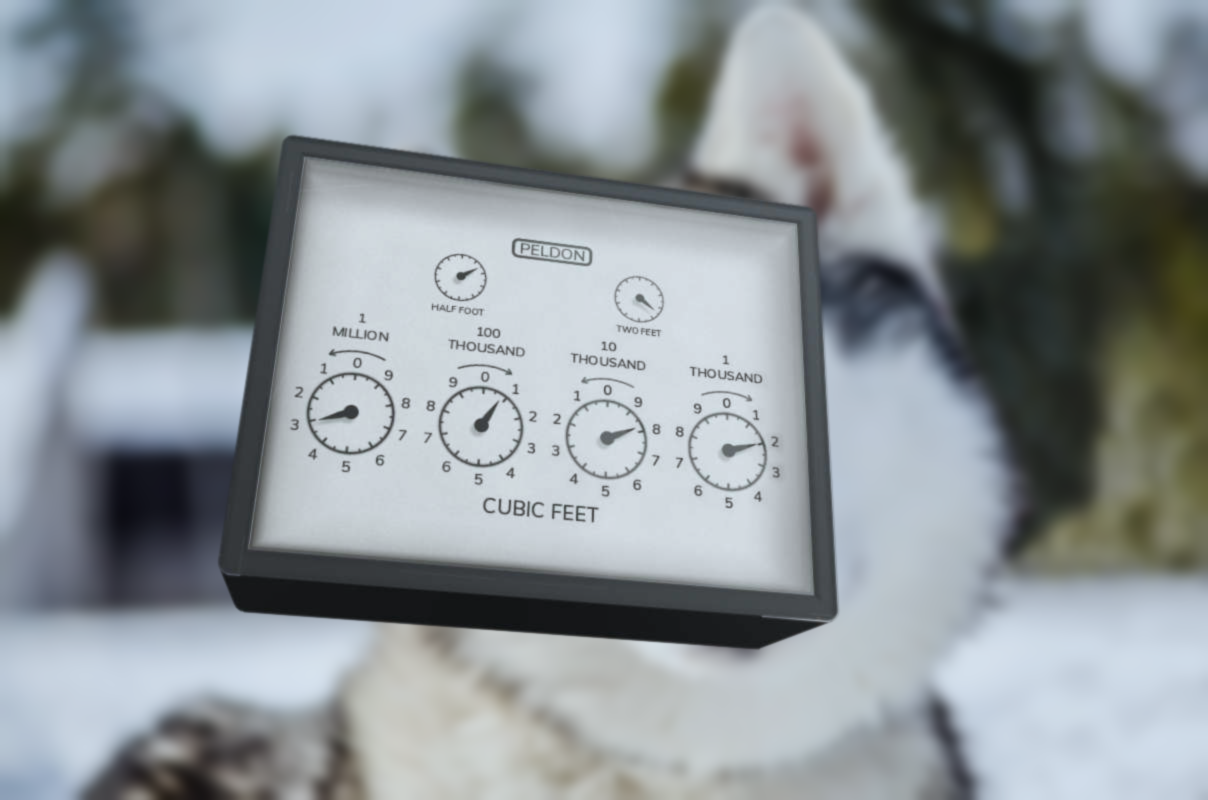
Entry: 308200,ft³
